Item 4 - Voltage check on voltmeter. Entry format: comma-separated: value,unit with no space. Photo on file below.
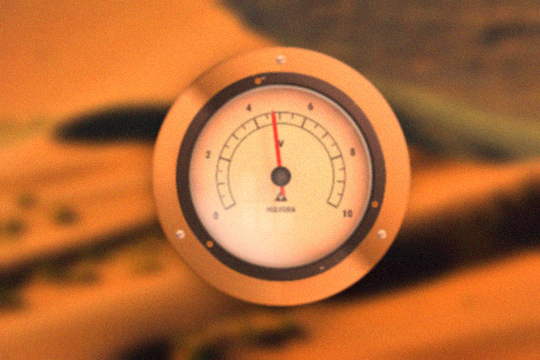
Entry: 4.75,V
